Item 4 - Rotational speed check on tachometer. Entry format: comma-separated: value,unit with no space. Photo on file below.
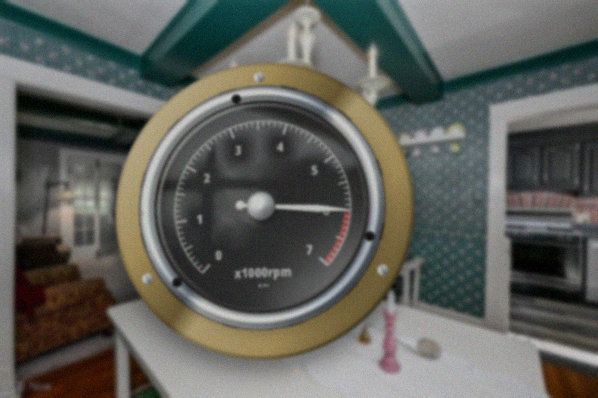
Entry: 6000,rpm
